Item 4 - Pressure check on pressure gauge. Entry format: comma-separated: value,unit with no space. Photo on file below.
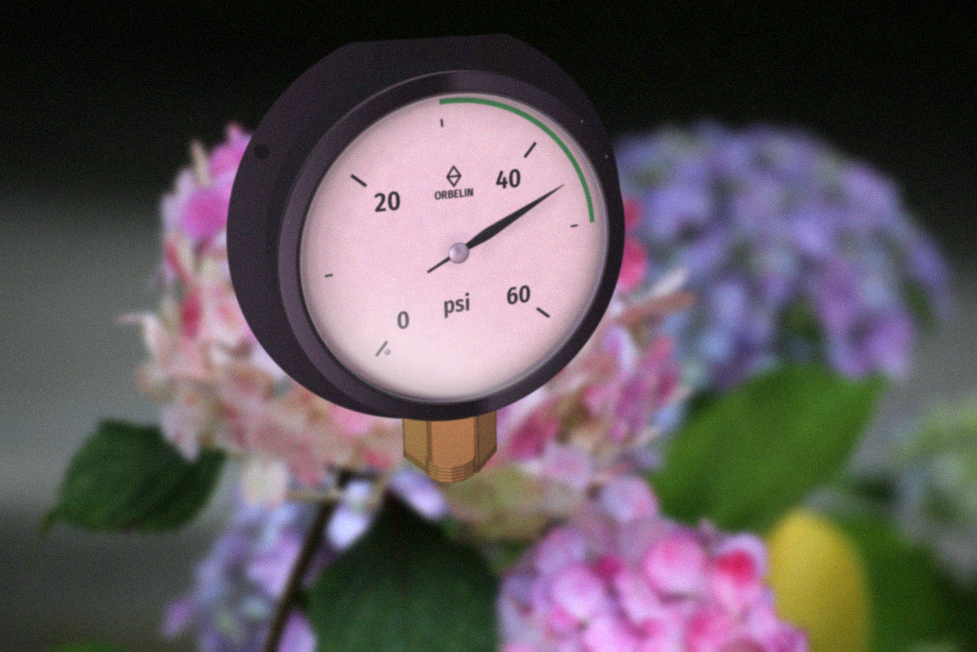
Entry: 45,psi
